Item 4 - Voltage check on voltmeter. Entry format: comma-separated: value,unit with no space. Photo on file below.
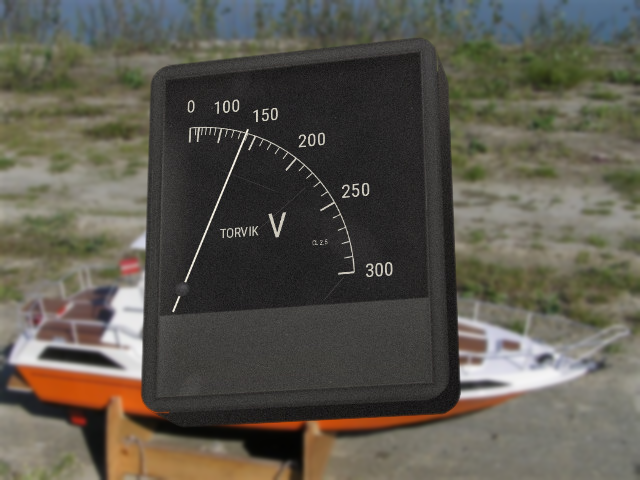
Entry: 140,V
